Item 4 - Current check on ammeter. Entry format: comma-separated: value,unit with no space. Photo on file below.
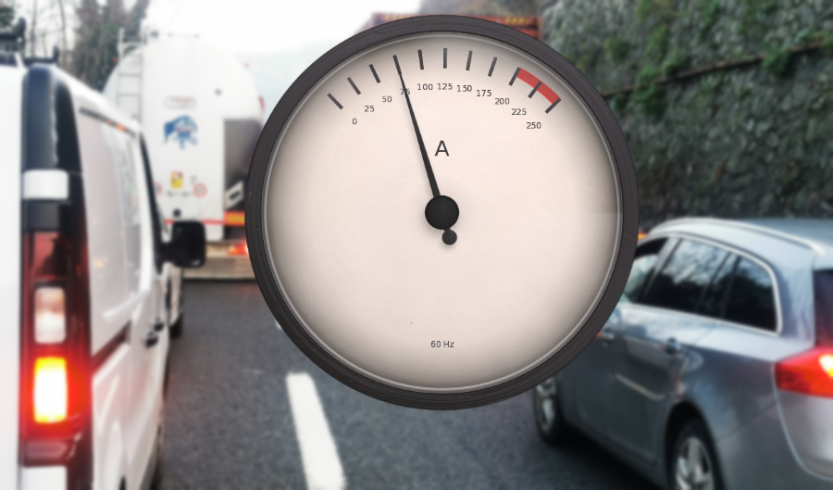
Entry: 75,A
